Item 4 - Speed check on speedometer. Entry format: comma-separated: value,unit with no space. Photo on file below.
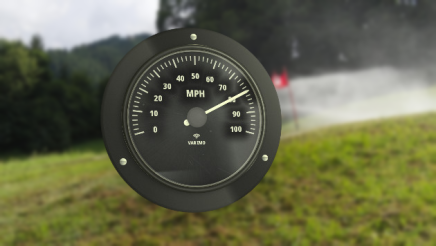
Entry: 80,mph
